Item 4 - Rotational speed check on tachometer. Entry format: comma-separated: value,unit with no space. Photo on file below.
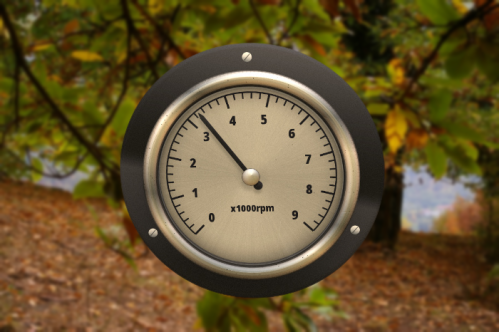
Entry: 3300,rpm
